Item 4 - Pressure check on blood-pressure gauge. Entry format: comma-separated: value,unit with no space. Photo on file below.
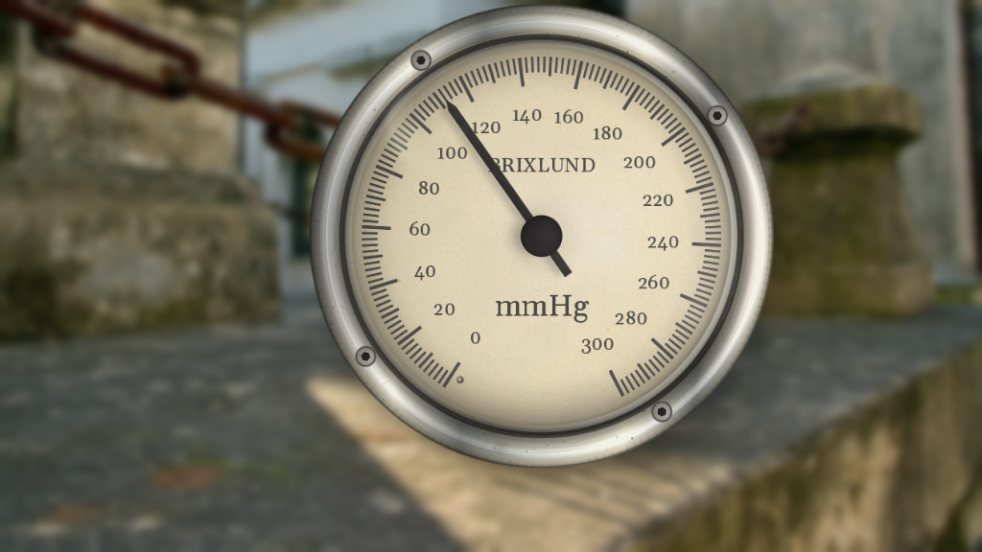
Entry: 112,mmHg
